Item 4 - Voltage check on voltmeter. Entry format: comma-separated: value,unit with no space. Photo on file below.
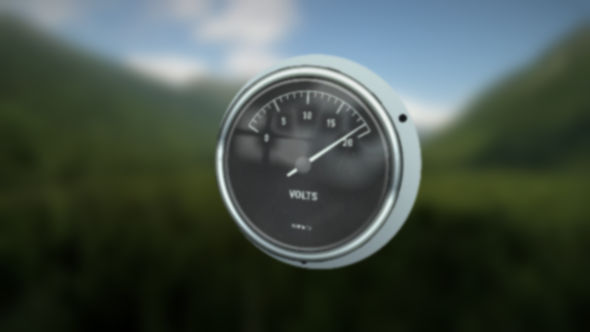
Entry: 19,V
